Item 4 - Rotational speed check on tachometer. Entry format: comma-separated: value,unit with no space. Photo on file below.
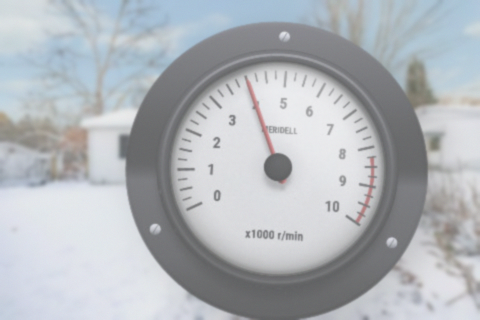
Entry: 4000,rpm
